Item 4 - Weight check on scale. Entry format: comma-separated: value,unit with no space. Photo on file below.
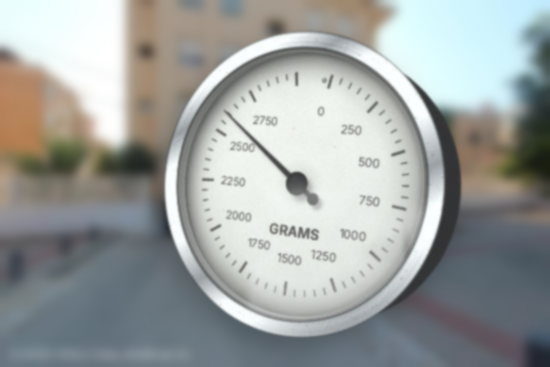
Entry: 2600,g
